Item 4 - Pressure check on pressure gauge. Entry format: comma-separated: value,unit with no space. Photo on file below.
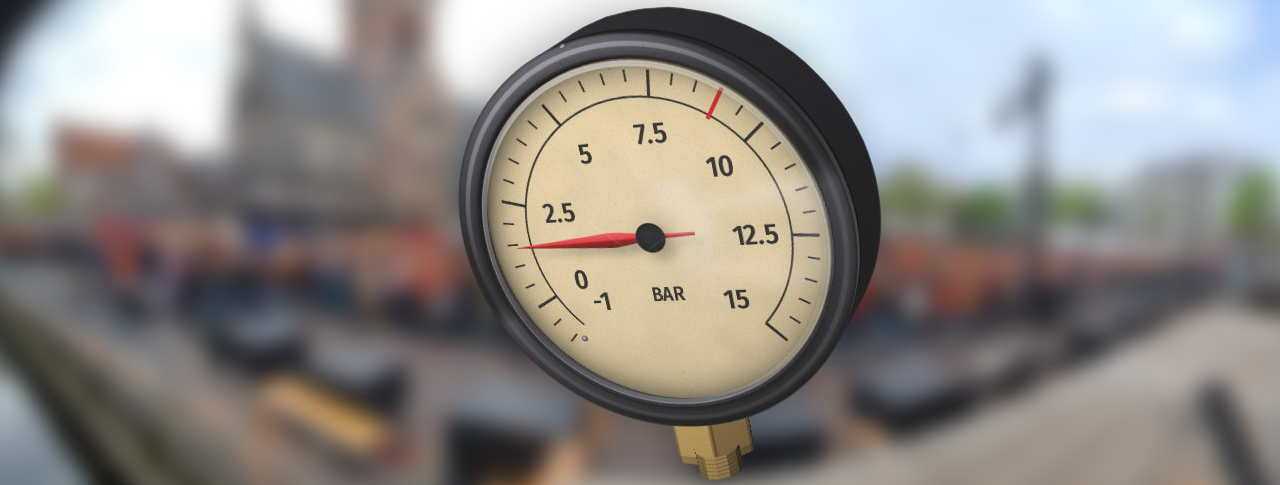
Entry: 1.5,bar
